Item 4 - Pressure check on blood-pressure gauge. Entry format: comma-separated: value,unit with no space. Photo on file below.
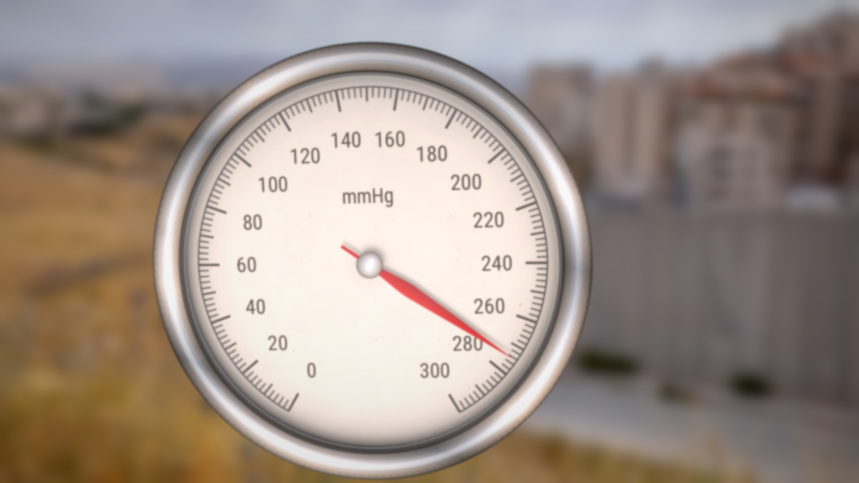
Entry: 274,mmHg
